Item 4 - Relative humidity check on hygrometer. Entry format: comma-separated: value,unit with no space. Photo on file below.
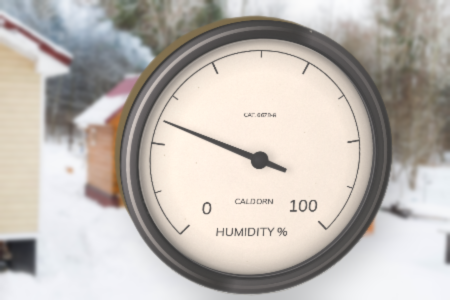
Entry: 25,%
